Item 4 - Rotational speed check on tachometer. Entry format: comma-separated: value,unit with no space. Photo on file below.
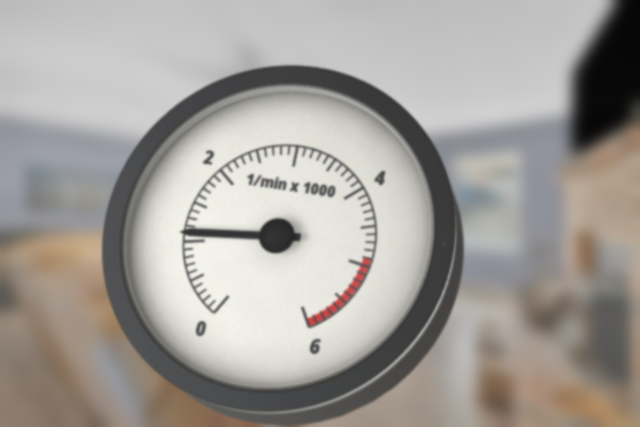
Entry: 1100,rpm
